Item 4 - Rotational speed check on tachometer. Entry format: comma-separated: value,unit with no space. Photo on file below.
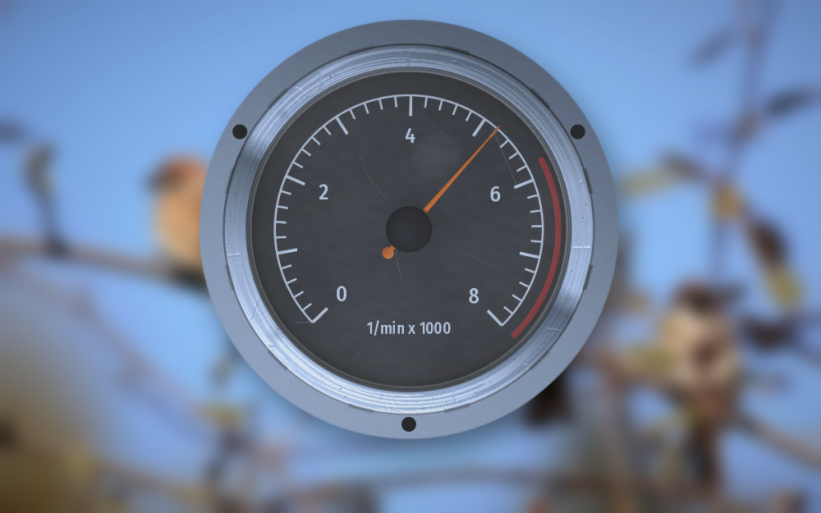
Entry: 5200,rpm
